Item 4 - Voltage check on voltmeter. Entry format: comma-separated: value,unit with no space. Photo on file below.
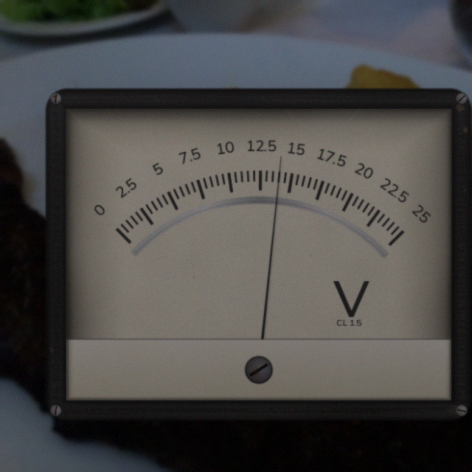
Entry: 14,V
